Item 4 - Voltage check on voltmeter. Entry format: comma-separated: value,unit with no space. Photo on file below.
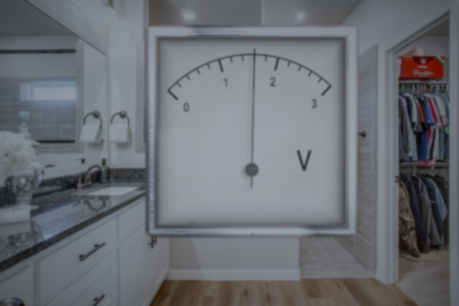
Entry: 1.6,V
